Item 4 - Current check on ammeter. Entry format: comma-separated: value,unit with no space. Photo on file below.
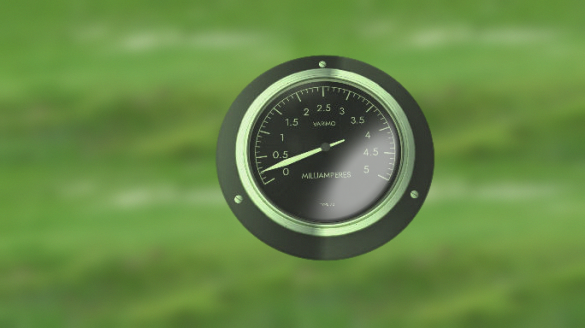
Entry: 0.2,mA
